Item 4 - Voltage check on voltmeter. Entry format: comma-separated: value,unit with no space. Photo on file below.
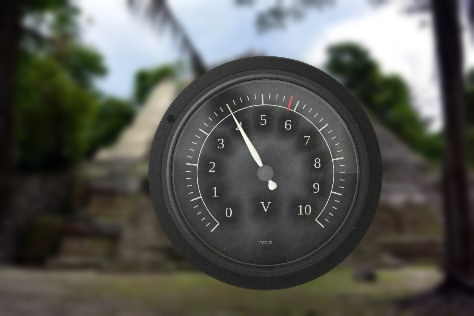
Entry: 4,V
